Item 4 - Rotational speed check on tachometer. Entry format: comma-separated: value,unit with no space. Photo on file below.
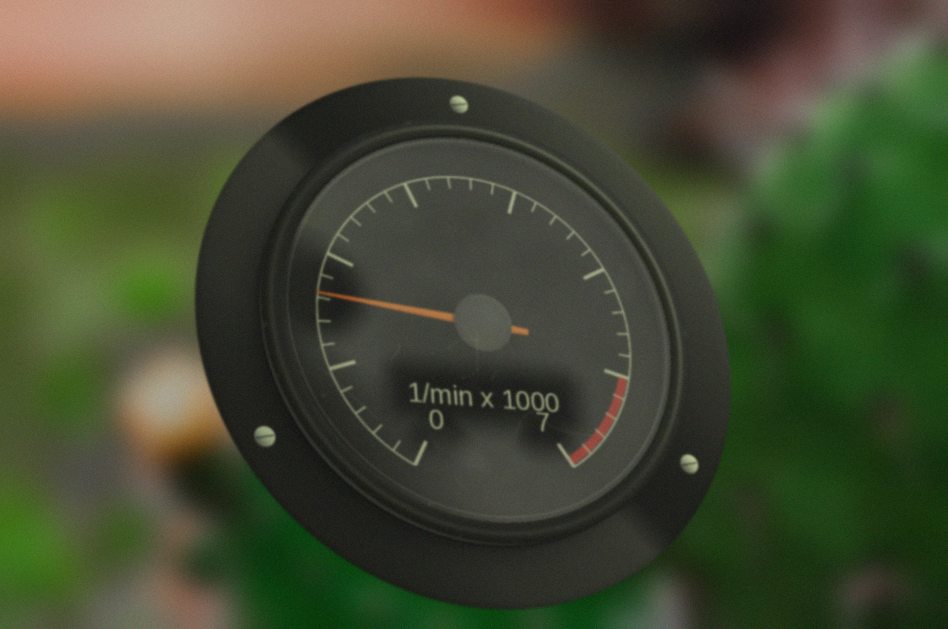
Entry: 1600,rpm
